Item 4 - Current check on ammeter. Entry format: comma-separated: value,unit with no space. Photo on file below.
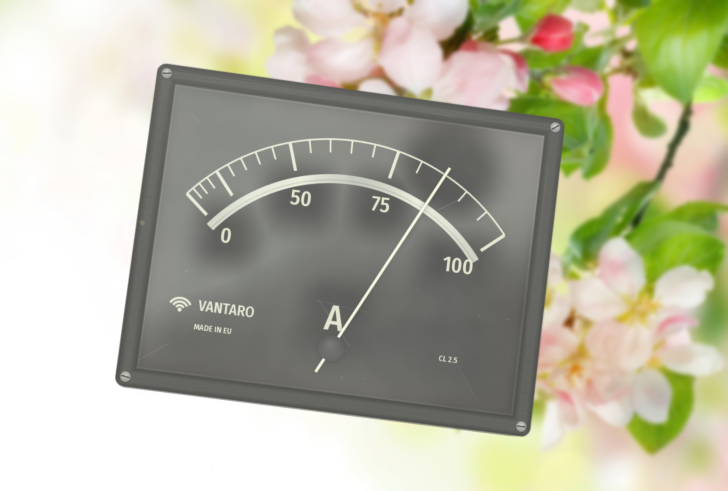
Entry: 85,A
